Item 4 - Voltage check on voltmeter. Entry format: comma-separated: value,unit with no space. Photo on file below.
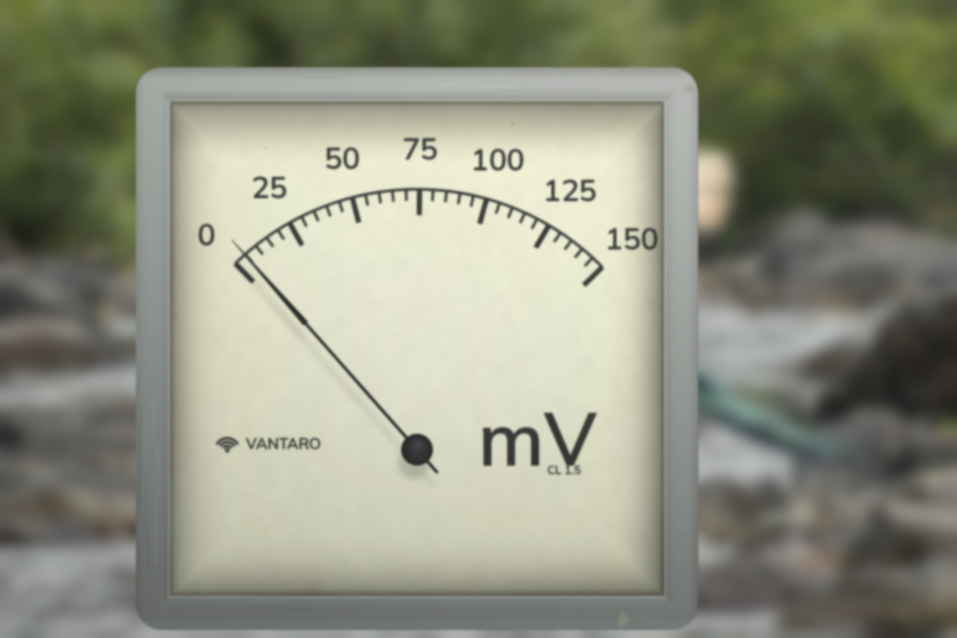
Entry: 5,mV
